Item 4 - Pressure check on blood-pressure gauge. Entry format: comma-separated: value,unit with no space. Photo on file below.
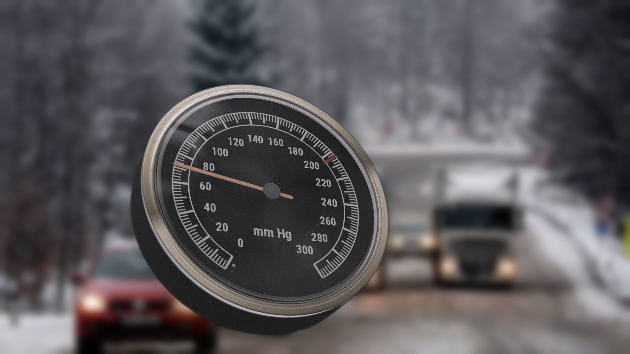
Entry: 70,mmHg
